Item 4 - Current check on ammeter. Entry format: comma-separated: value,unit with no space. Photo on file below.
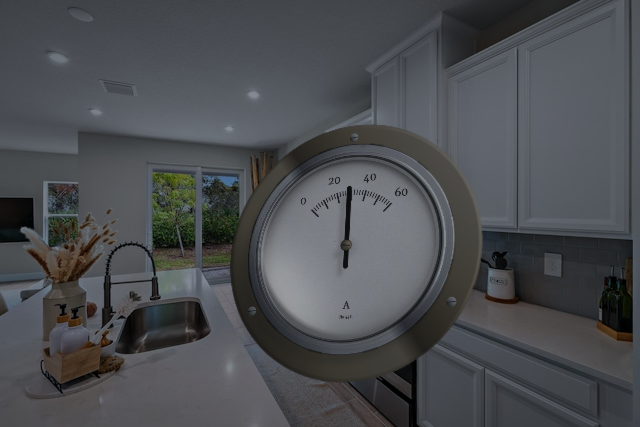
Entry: 30,A
